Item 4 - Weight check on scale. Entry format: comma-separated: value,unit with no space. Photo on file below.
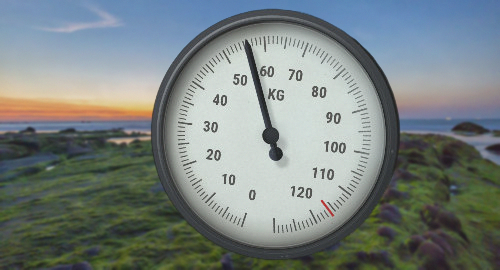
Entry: 56,kg
